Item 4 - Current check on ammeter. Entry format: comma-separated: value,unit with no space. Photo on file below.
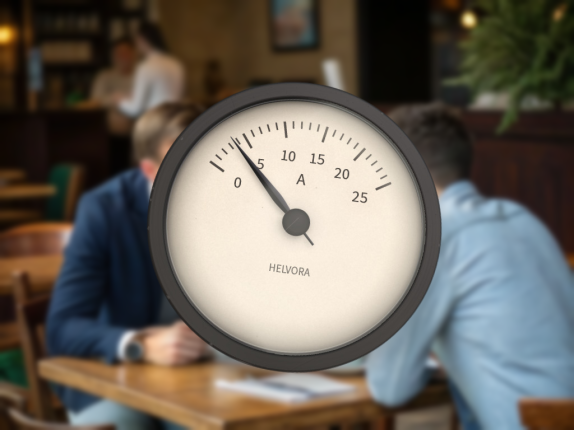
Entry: 3.5,A
